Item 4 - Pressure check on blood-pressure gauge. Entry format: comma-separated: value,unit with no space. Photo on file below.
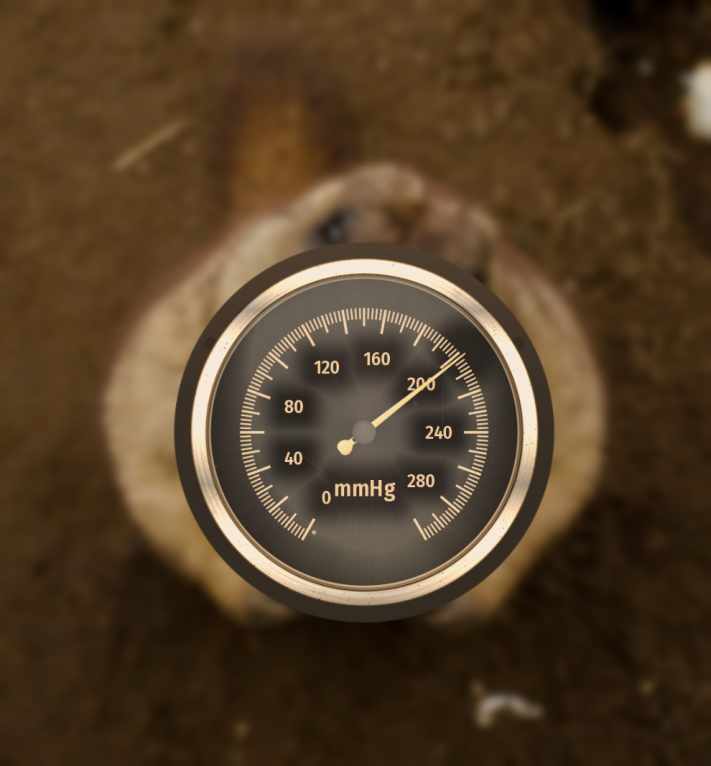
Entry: 202,mmHg
